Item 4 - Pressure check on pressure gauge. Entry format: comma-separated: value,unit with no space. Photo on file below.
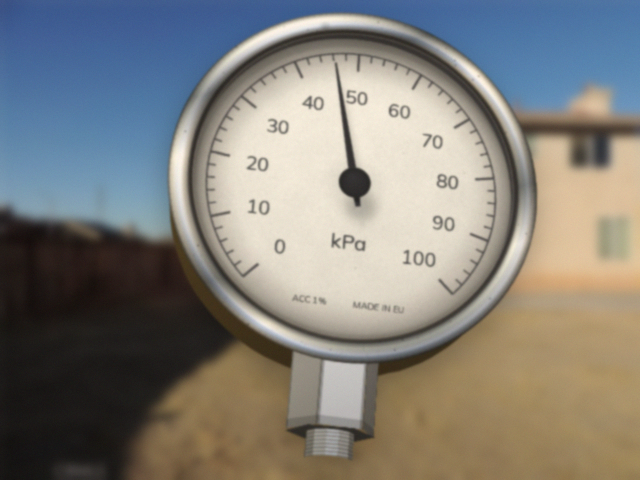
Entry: 46,kPa
